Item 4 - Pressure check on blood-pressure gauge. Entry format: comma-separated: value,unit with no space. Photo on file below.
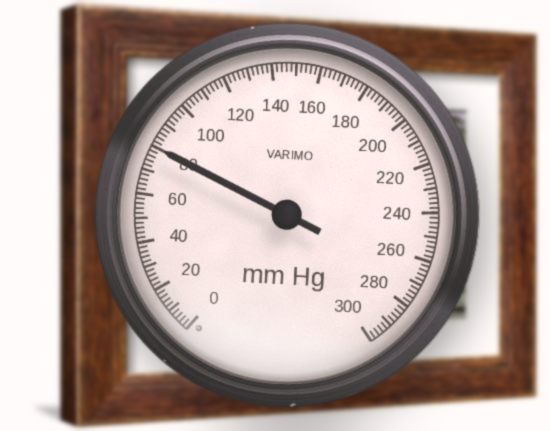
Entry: 80,mmHg
